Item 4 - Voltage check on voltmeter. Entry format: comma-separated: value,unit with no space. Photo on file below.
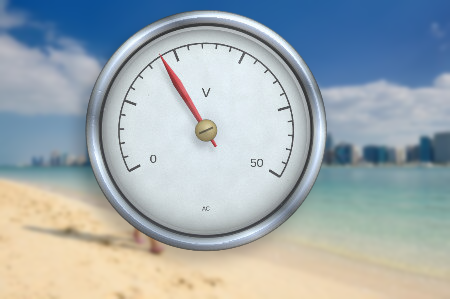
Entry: 18,V
